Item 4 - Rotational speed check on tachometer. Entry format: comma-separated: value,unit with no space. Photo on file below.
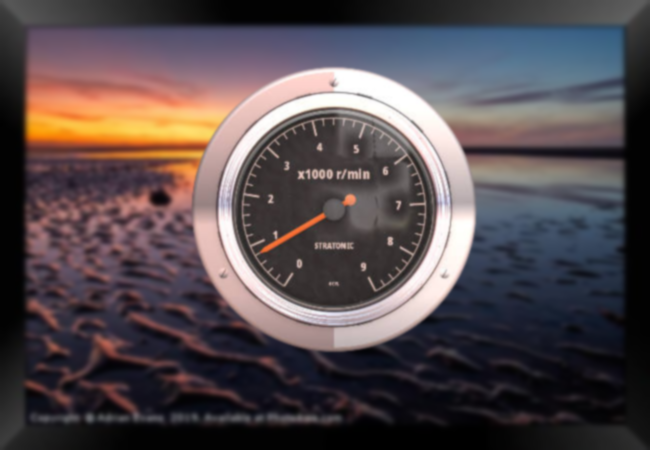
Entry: 800,rpm
